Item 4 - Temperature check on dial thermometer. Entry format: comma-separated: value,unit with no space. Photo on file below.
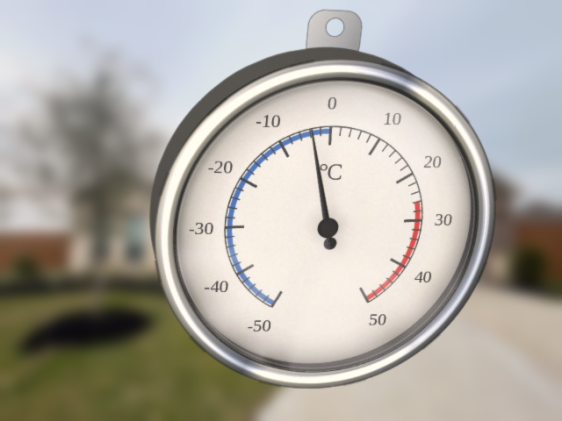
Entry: -4,°C
